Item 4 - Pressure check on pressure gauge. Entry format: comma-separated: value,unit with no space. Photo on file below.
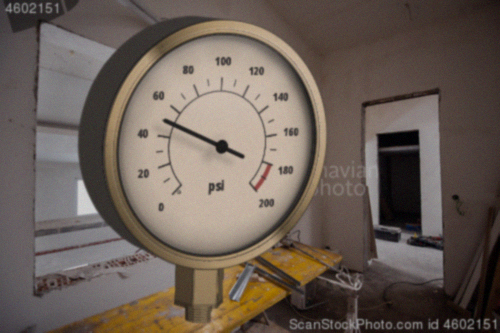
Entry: 50,psi
